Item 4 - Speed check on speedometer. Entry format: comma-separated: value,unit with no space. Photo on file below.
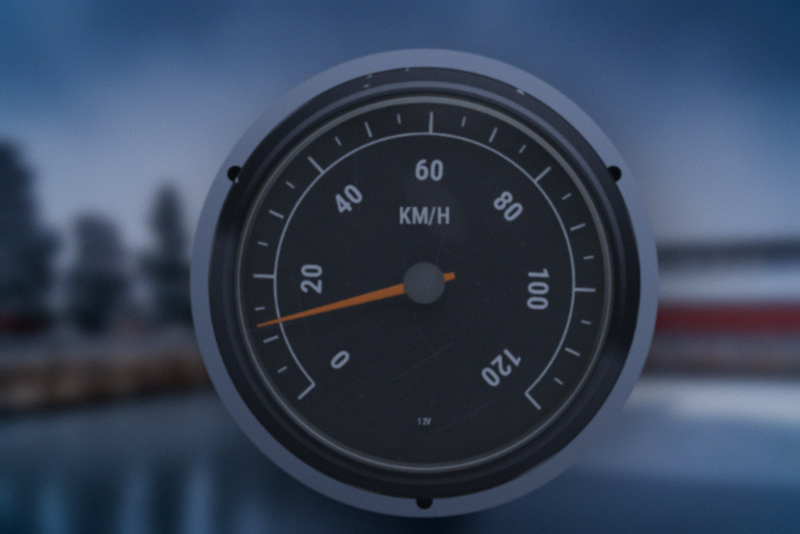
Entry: 12.5,km/h
